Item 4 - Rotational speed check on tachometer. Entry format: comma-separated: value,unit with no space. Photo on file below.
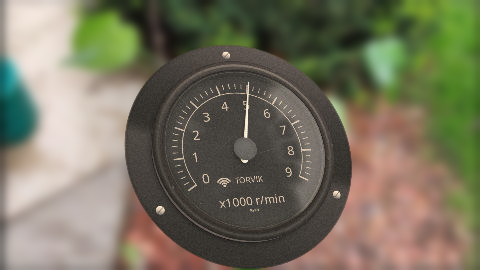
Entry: 5000,rpm
